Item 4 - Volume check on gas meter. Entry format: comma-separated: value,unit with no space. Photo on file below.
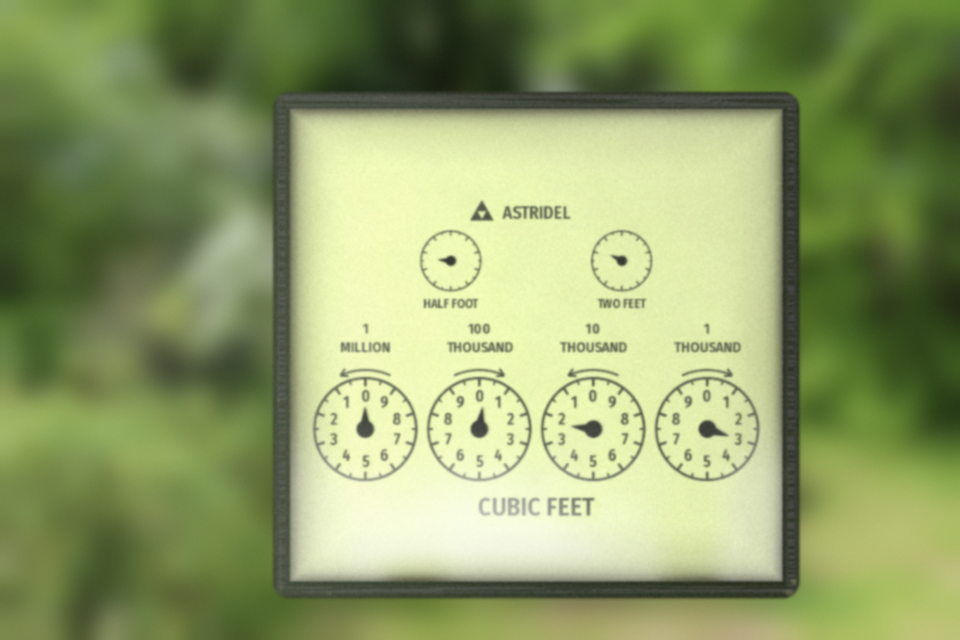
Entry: 2300,ft³
